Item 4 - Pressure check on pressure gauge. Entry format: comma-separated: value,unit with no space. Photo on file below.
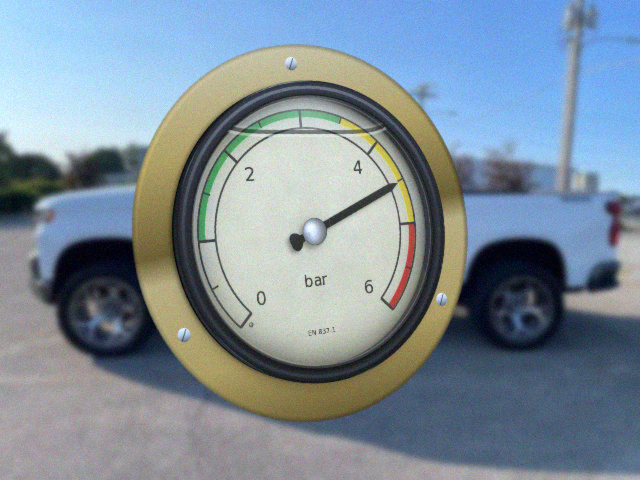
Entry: 4.5,bar
